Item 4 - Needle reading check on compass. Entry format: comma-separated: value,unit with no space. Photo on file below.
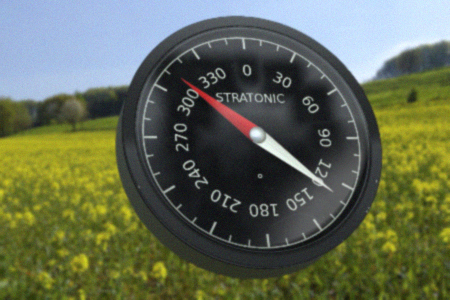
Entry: 310,°
